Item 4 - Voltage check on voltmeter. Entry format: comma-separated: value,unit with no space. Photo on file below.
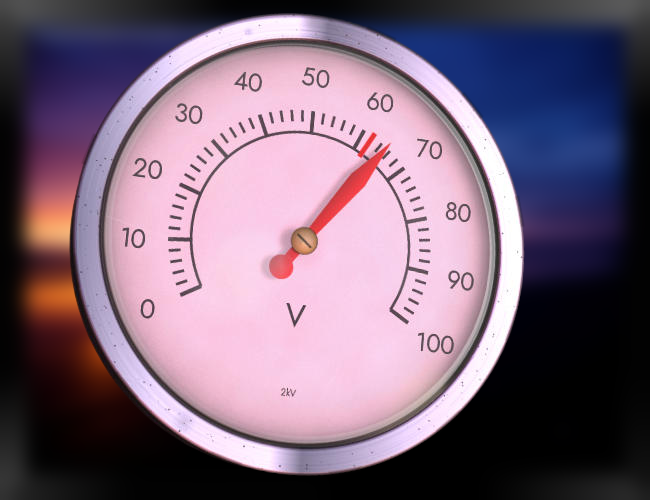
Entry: 65,V
